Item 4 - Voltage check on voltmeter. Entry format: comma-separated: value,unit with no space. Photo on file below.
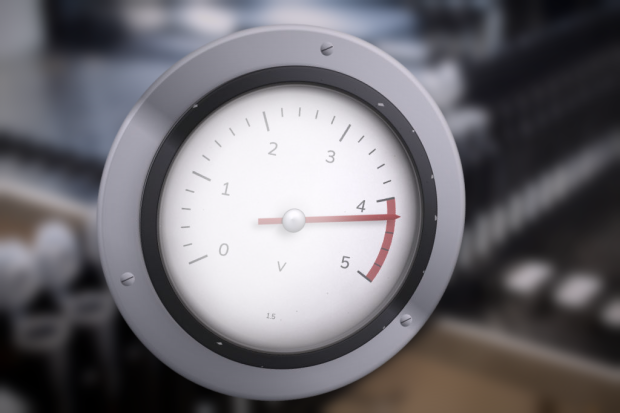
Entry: 4.2,V
